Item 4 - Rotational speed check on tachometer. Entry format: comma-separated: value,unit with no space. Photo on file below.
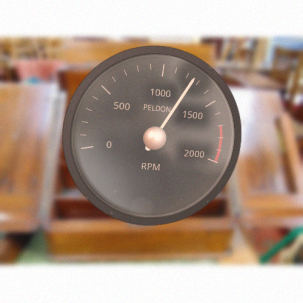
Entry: 1250,rpm
